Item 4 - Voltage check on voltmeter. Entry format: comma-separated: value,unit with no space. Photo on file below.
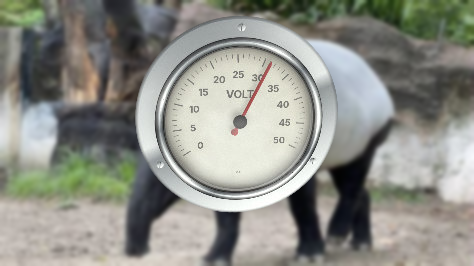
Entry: 31,V
